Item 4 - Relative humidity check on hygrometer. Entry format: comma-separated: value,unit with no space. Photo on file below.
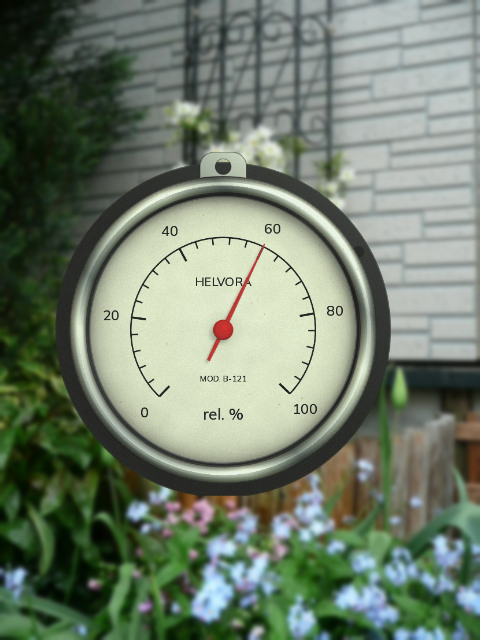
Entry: 60,%
